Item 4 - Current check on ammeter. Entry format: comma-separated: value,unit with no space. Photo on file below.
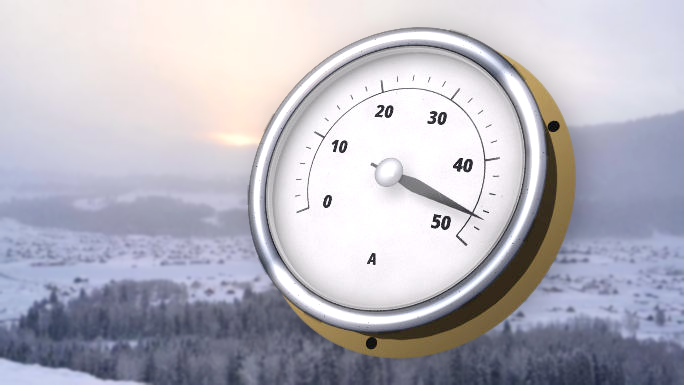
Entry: 47,A
